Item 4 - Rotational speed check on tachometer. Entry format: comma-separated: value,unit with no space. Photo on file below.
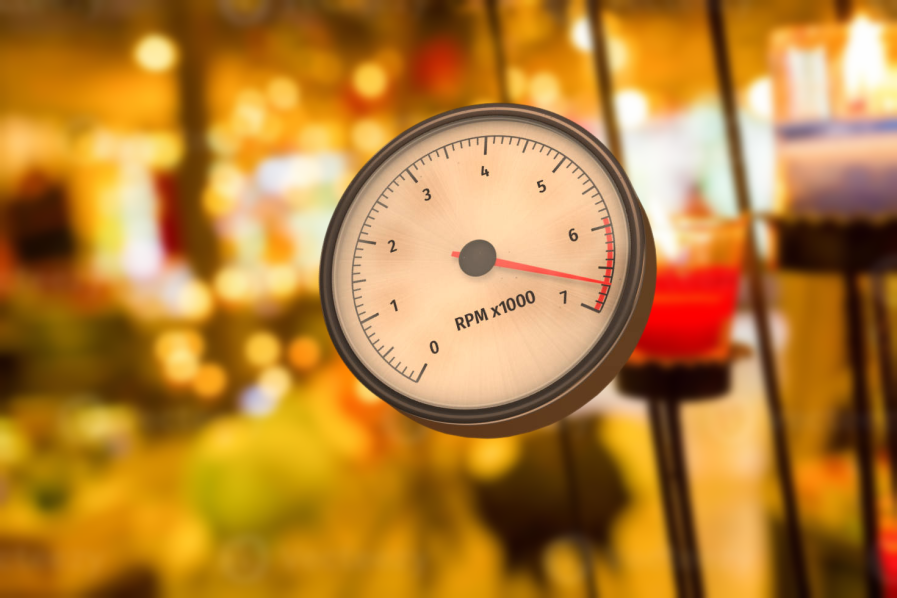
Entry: 6700,rpm
